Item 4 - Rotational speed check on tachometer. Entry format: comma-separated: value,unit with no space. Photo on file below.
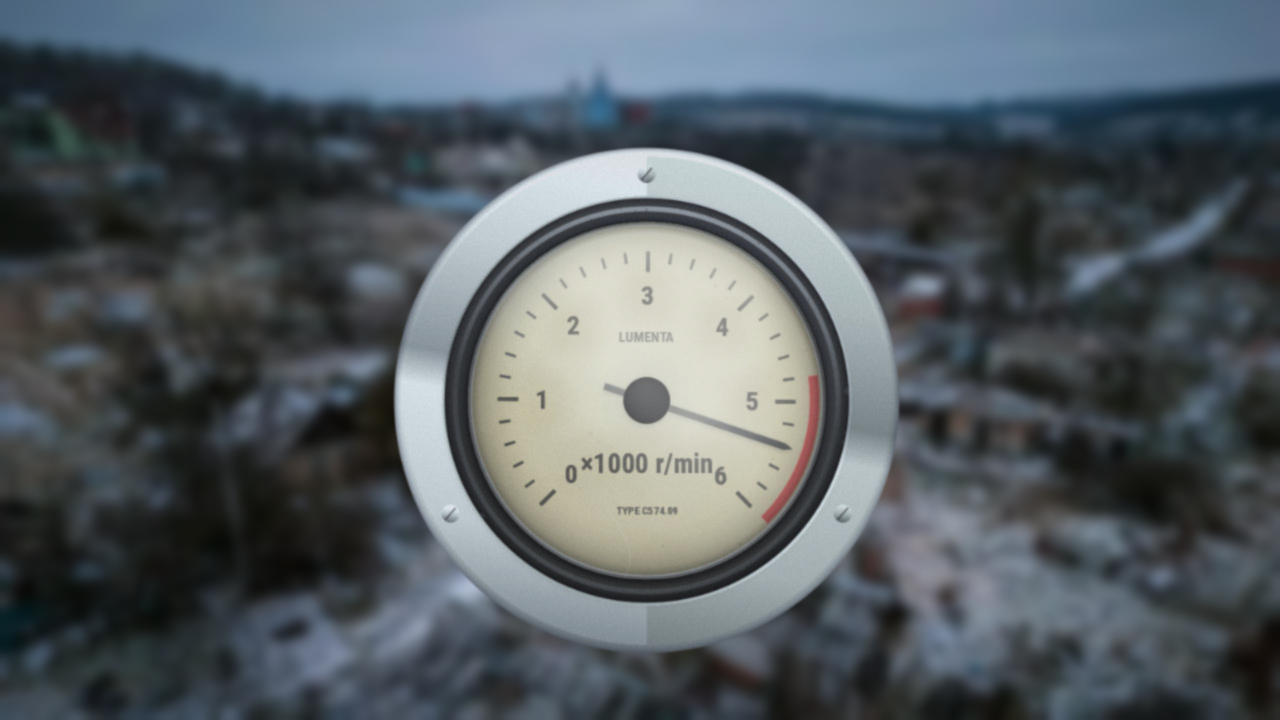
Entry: 5400,rpm
